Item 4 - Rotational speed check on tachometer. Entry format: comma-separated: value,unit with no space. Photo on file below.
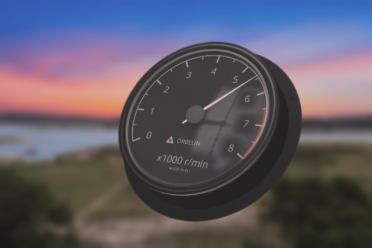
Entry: 5500,rpm
